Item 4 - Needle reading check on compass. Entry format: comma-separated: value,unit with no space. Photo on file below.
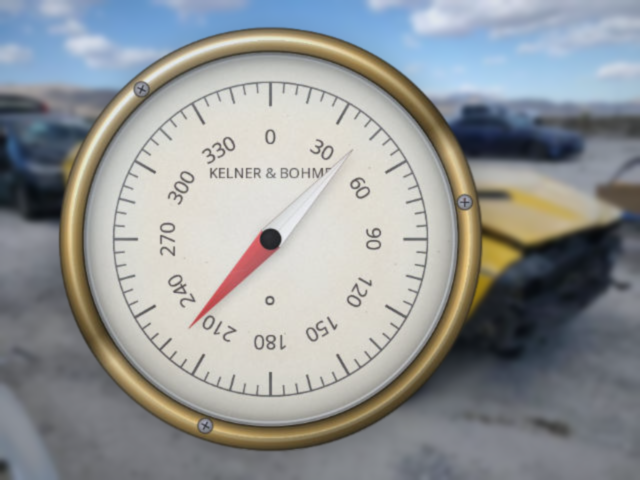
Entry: 222.5,°
